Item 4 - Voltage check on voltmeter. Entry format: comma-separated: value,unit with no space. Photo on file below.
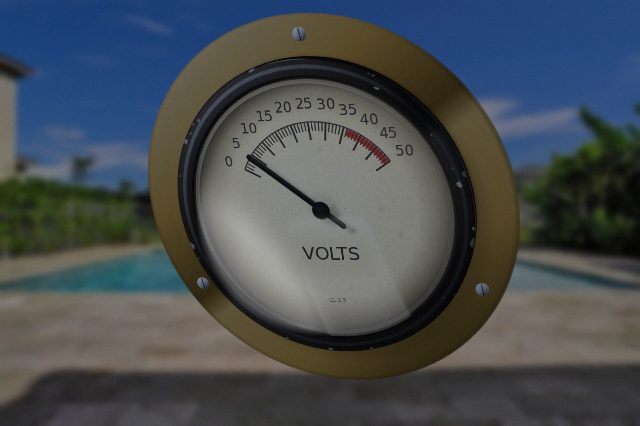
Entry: 5,V
